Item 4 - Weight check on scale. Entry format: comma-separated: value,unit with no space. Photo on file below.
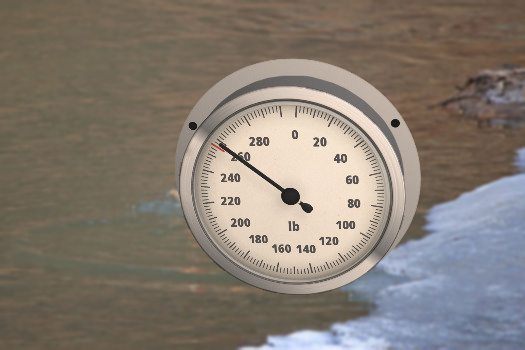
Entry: 260,lb
